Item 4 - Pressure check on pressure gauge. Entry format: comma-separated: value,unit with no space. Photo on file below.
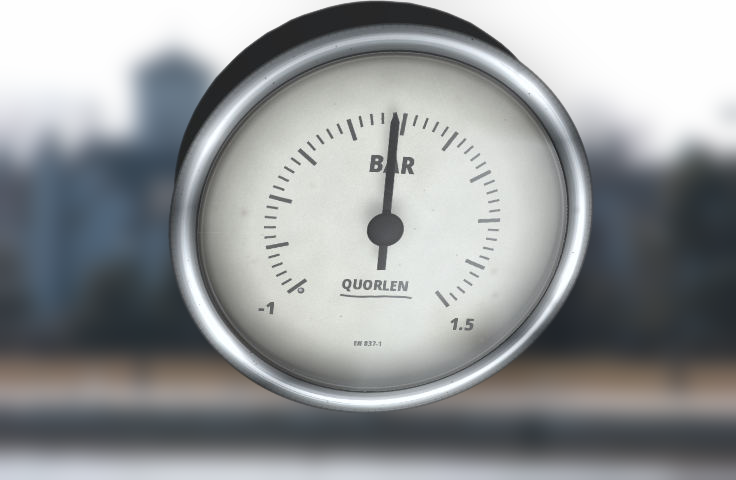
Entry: 0.2,bar
